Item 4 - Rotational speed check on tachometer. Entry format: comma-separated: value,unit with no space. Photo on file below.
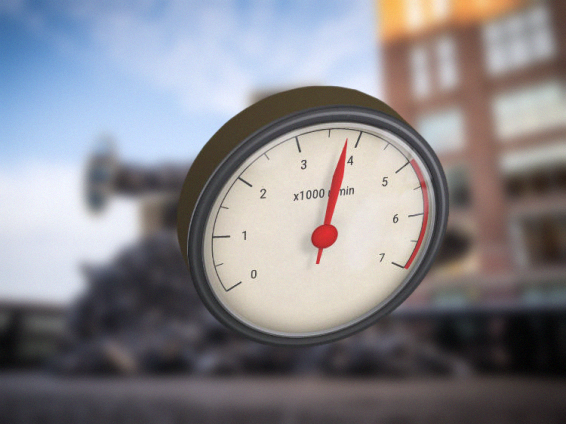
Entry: 3750,rpm
